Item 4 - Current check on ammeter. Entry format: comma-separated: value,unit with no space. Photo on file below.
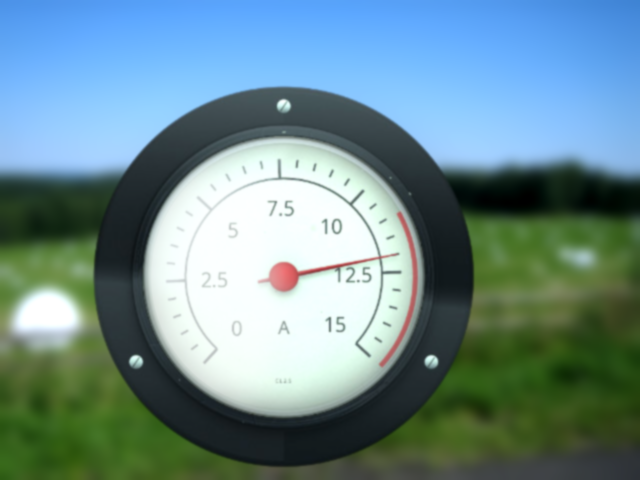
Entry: 12,A
